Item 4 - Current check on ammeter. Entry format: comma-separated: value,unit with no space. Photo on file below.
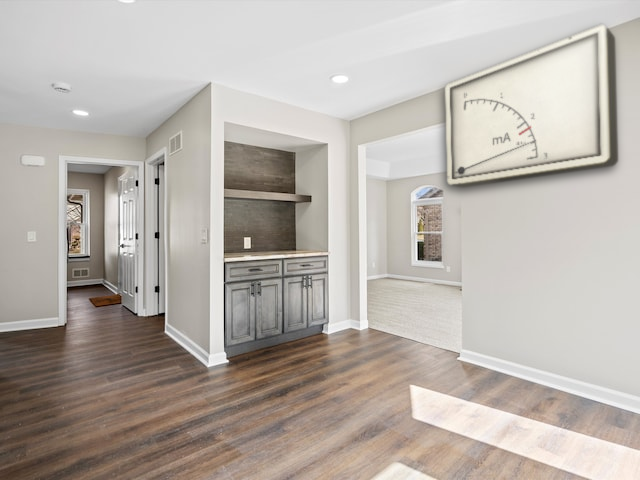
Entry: 2.6,mA
